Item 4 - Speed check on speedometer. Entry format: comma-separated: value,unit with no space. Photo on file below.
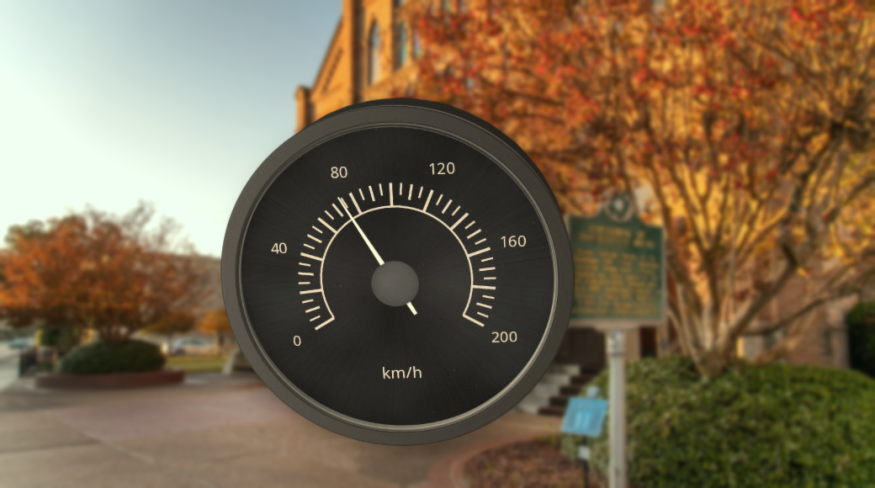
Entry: 75,km/h
